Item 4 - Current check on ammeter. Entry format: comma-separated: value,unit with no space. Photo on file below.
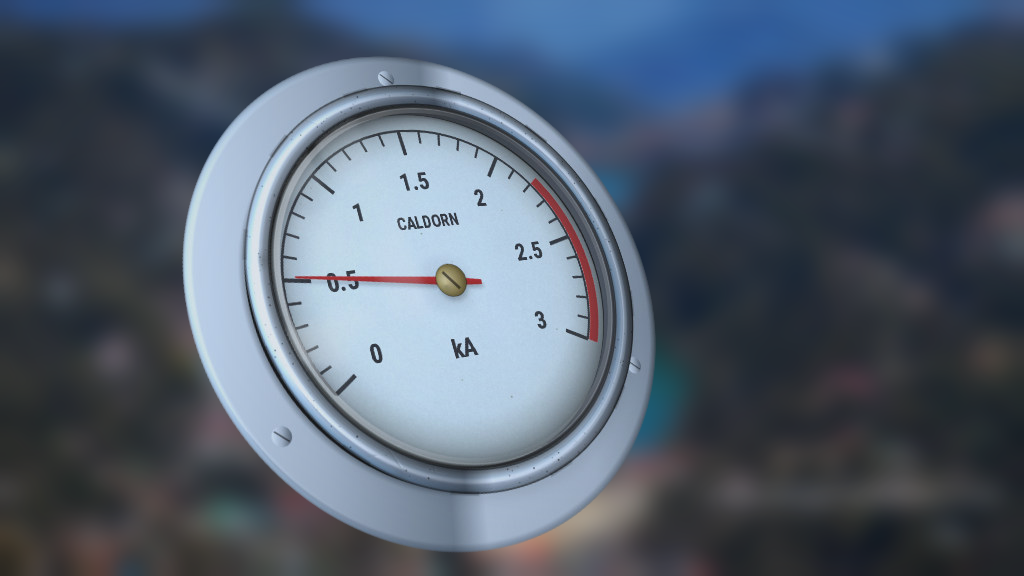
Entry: 0.5,kA
